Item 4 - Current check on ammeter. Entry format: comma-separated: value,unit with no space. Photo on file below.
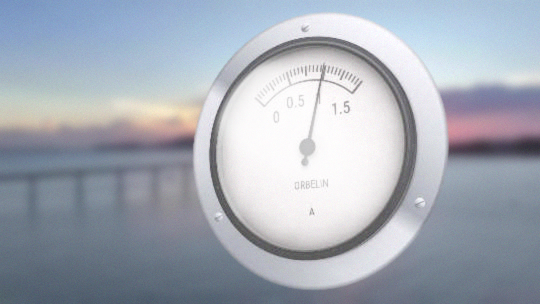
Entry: 1,A
